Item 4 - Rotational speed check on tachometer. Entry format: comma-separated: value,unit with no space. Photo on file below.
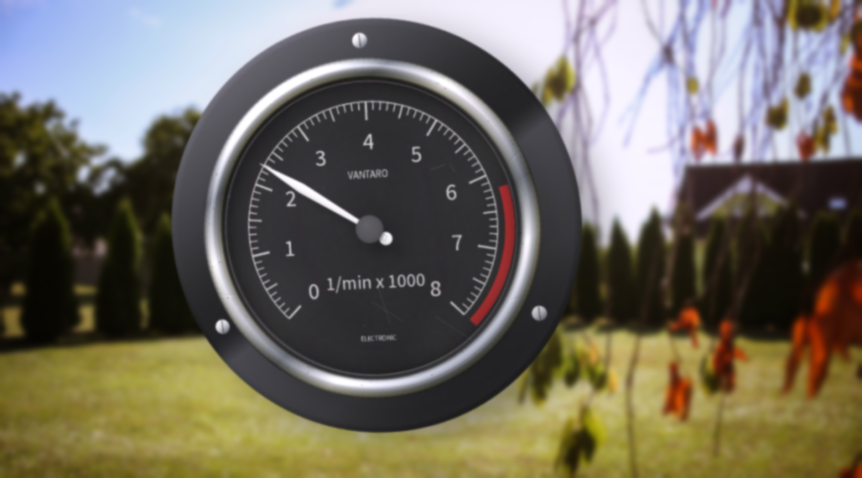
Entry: 2300,rpm
